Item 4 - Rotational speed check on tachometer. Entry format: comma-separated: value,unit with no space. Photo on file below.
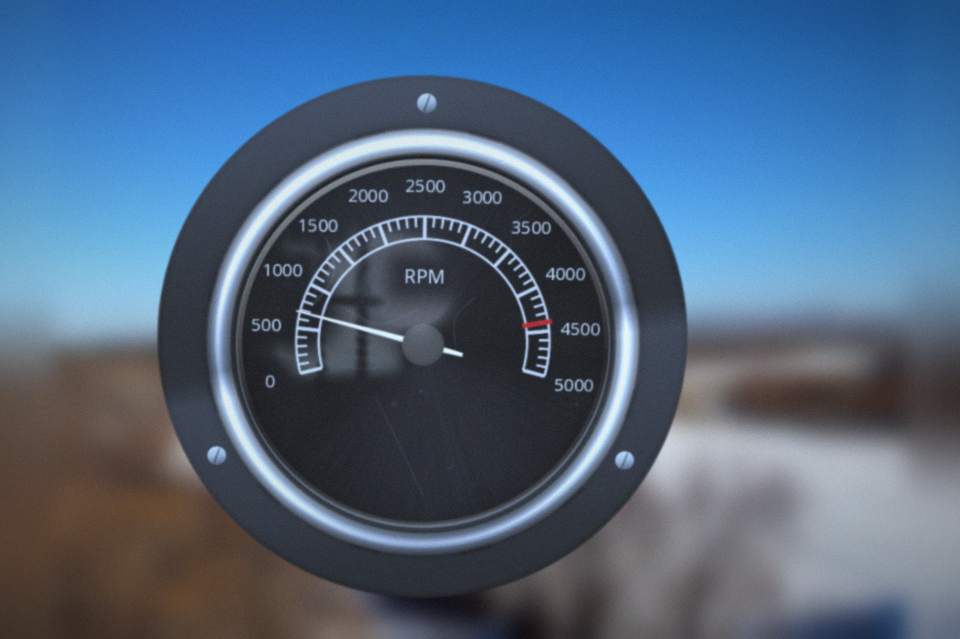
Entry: 700,rpm
